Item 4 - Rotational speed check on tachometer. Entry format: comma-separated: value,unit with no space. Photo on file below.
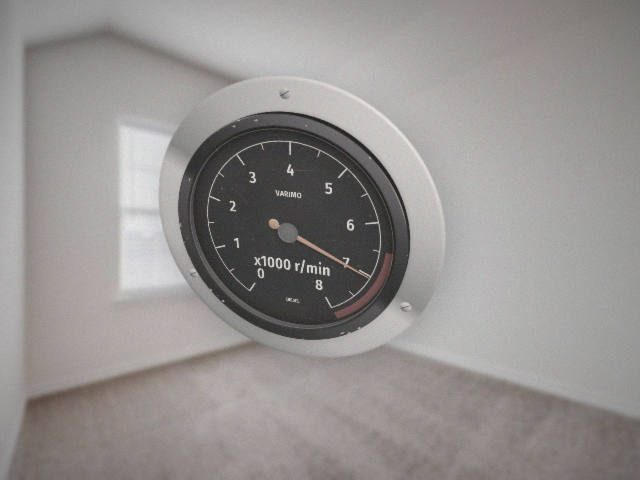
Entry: 7000,rpm
